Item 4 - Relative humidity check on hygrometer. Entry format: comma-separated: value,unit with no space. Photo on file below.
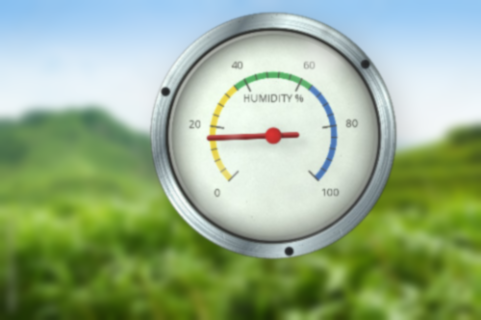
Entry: 16,%
